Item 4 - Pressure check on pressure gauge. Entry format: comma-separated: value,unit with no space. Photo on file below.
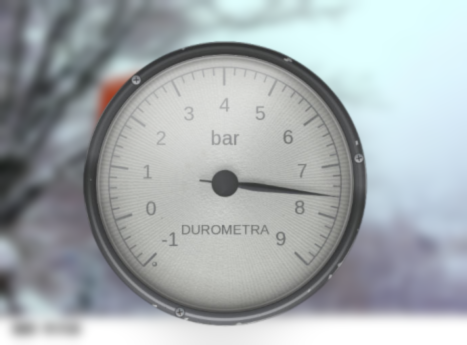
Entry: 7.6,bar
